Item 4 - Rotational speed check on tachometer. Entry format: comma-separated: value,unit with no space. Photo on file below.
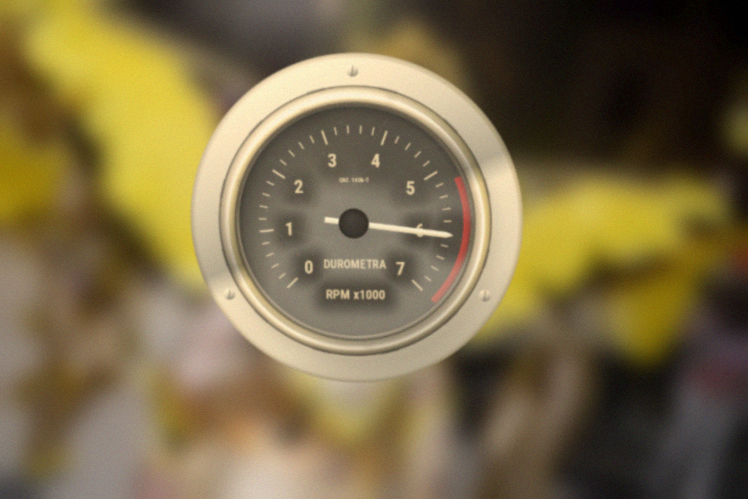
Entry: 6000,rpm
